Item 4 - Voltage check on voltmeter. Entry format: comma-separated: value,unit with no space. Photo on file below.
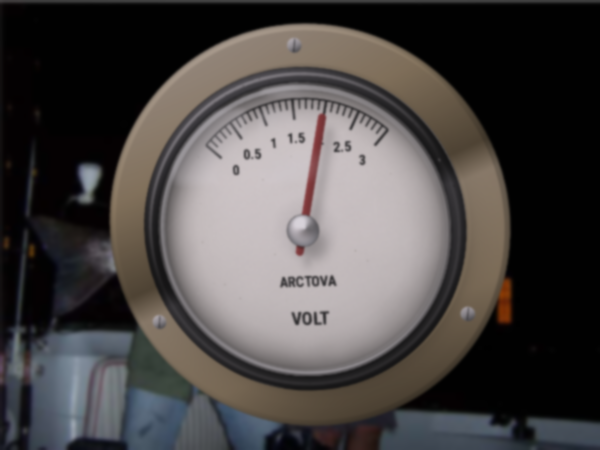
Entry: 2,V
